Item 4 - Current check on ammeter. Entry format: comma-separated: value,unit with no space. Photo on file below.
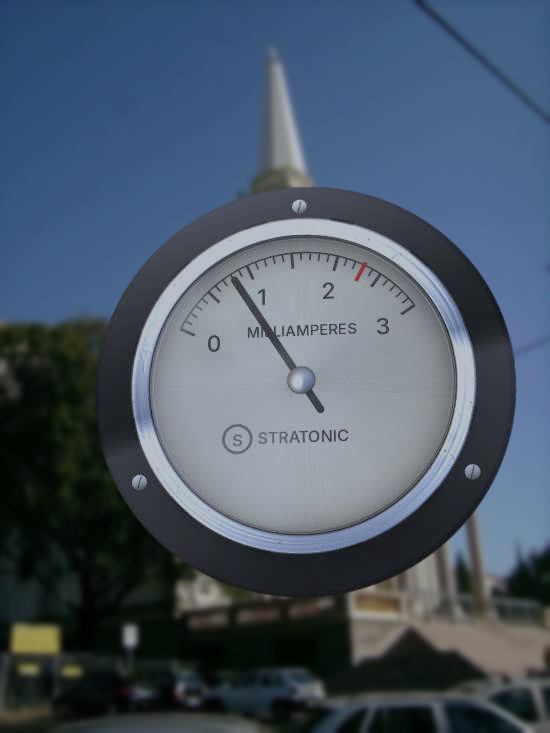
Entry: 0.8,mA
